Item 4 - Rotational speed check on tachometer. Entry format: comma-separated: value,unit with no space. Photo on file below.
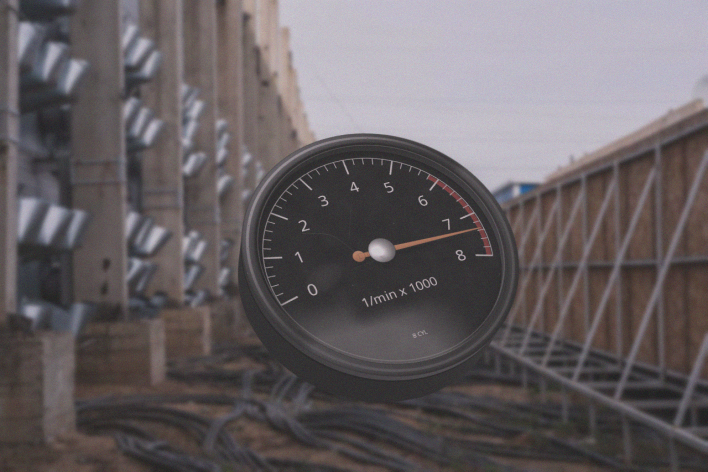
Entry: 7400,rpm
